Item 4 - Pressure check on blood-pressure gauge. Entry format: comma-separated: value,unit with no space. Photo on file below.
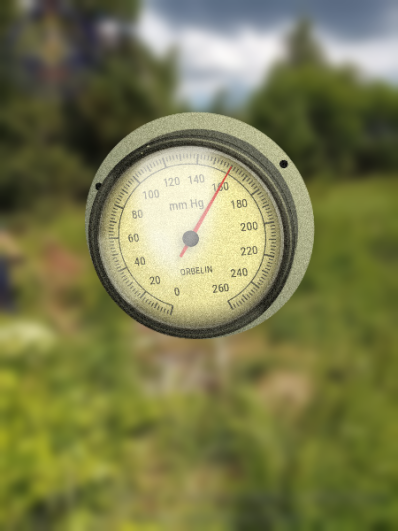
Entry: 160,mmHg
